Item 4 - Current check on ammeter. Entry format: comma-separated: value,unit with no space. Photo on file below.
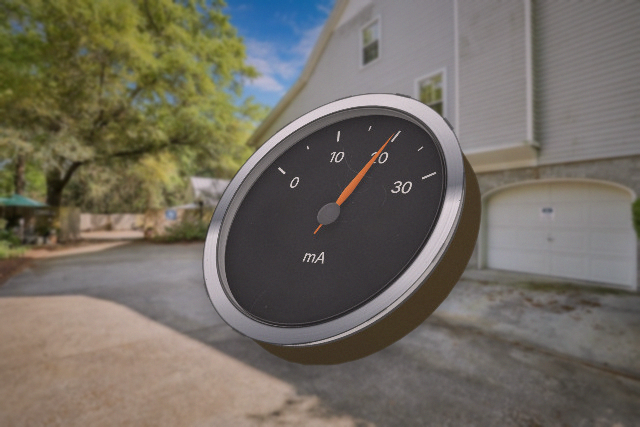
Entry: 20,mA
